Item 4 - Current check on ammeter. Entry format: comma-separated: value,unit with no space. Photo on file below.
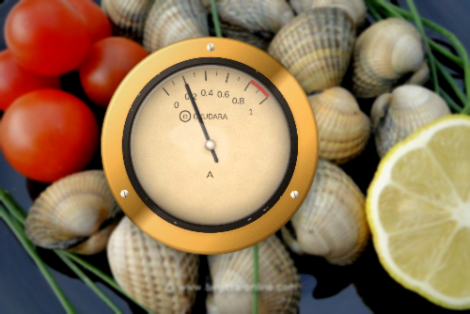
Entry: 0.2,A
